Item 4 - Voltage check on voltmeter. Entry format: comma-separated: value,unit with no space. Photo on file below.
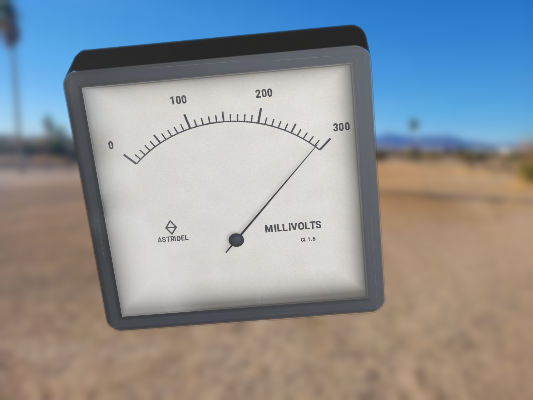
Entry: 290,mV
